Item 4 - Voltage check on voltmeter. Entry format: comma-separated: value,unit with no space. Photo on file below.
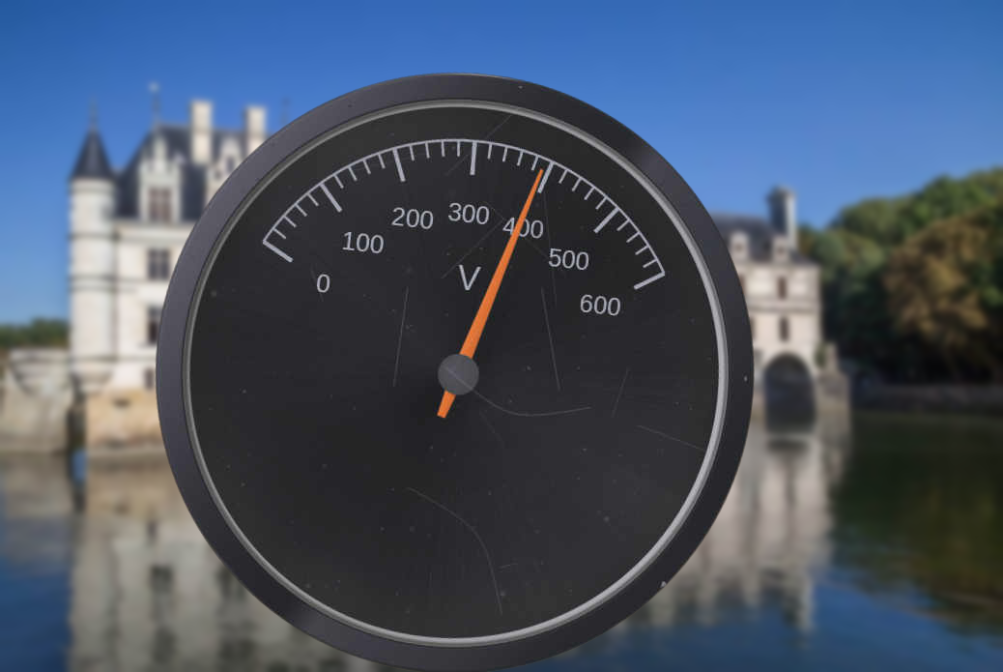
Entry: 390,V
